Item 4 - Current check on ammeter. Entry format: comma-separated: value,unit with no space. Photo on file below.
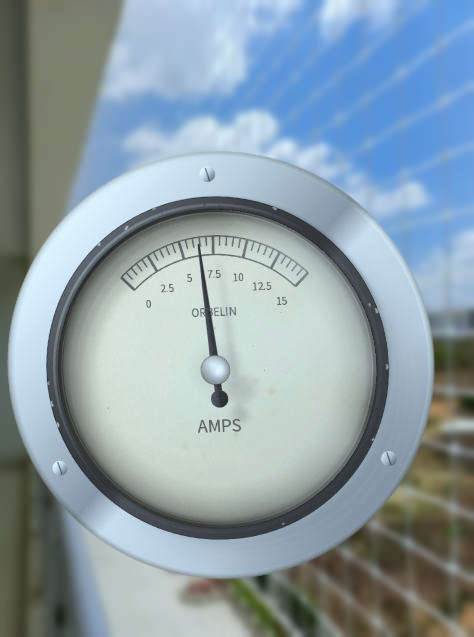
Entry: 6.5,A
